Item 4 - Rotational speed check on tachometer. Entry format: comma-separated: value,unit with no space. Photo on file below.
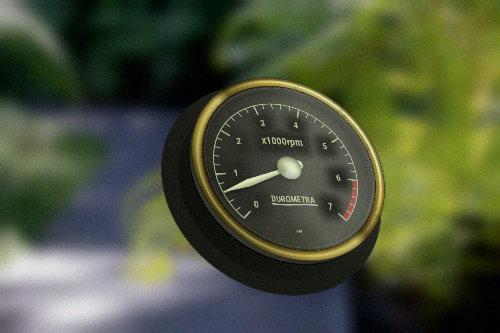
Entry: 600,rpm
